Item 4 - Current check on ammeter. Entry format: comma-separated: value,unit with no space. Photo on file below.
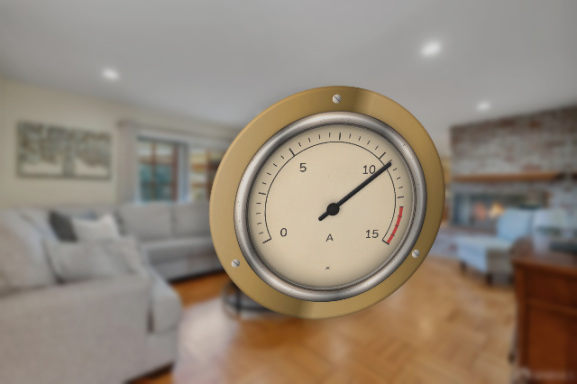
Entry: 10.5,A
